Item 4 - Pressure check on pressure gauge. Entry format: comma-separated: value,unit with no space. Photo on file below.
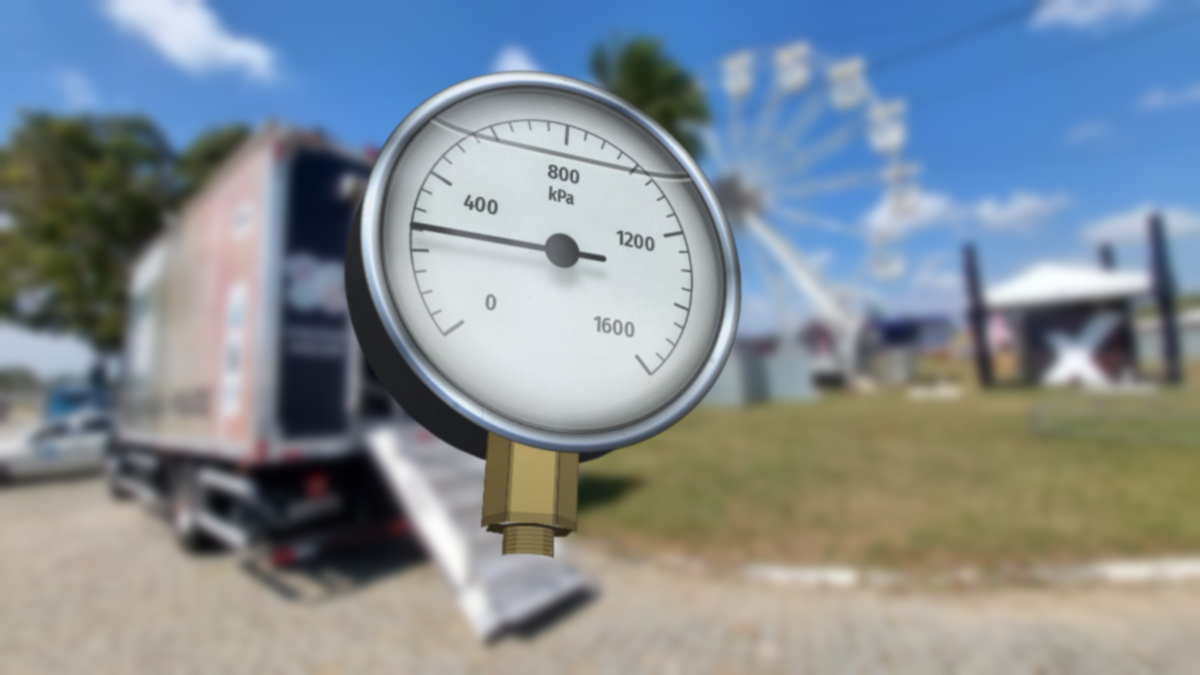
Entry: 250,kPa
